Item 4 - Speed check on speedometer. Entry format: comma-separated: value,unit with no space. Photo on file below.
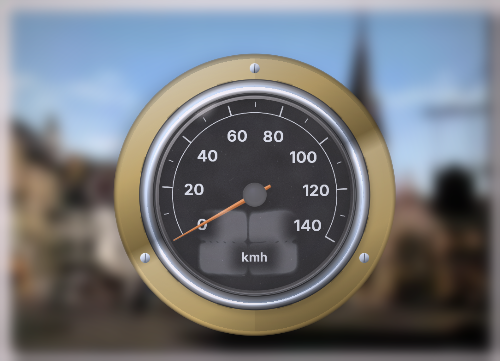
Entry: 0,km/h
